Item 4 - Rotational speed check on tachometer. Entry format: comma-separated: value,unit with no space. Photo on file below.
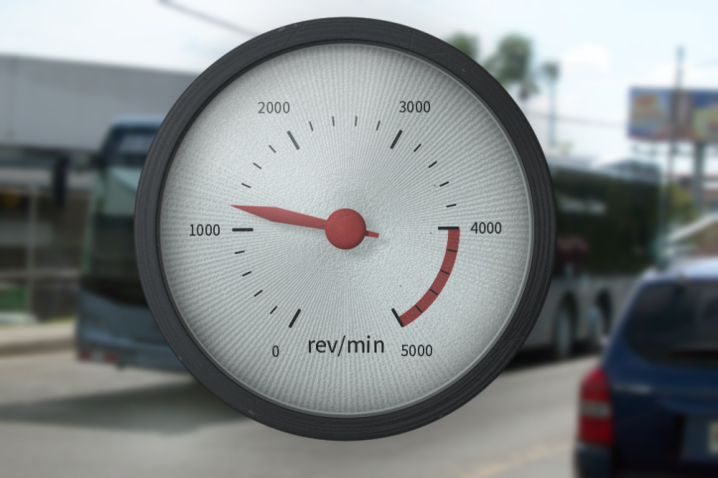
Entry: 1200,rpm
